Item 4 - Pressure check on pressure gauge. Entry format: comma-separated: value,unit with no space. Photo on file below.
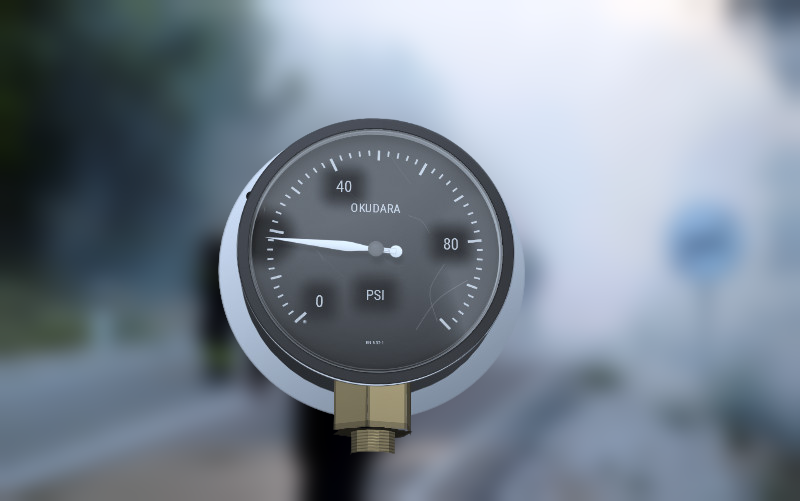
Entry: 18,psi
